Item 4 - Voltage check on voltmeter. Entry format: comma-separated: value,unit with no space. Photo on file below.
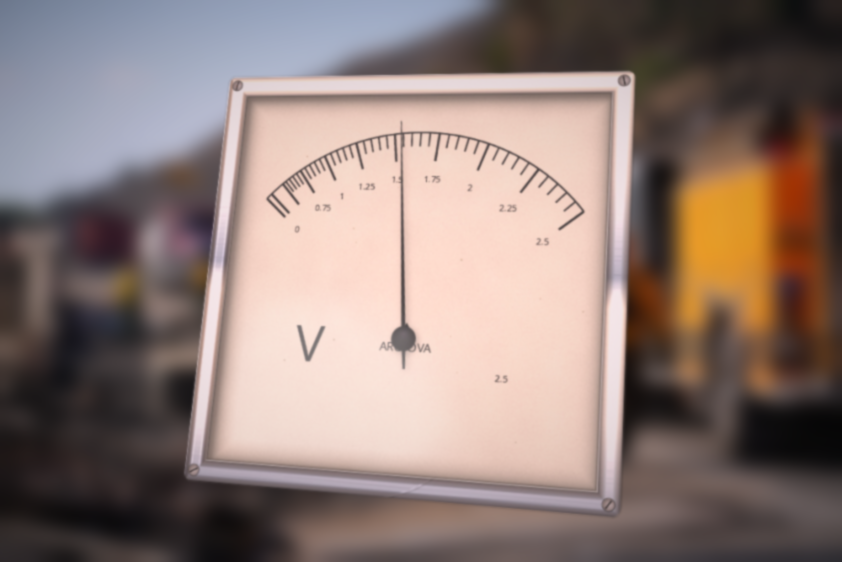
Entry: 1.55,V
